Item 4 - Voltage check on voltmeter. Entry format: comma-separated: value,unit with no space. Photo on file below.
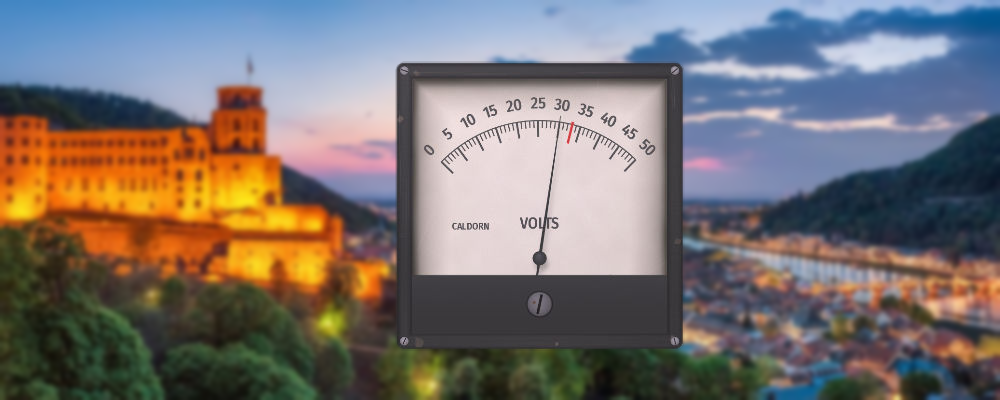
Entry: 30,V
